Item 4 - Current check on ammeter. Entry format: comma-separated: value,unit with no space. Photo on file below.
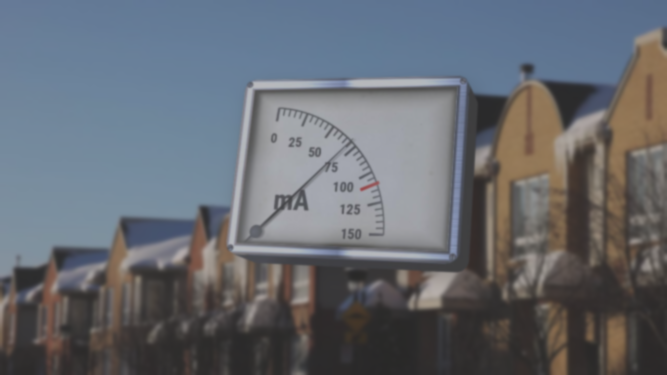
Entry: 70,mA
